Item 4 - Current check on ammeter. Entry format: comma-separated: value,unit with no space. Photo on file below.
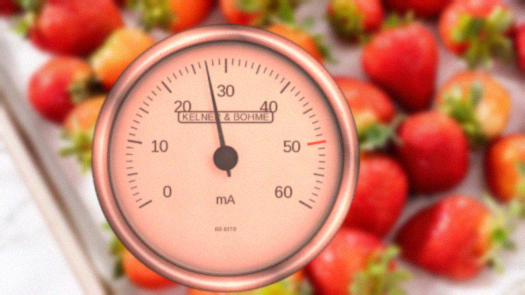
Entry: 27,mA
